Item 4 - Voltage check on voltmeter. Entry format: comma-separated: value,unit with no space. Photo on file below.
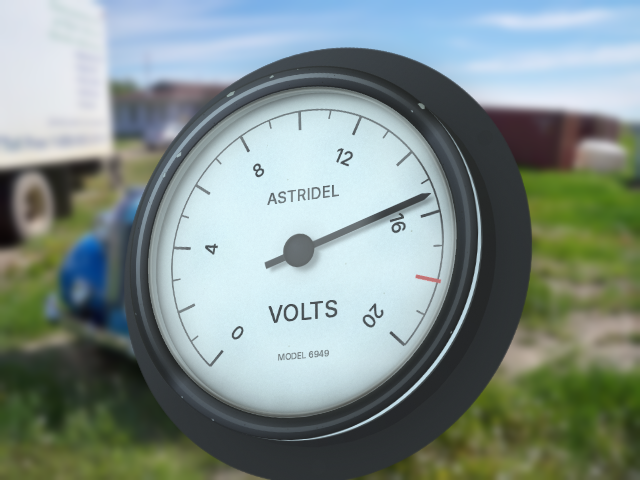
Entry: 15.5,V
